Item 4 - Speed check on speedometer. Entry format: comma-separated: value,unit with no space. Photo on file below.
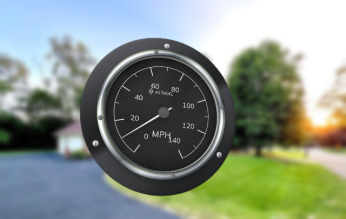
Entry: 10,mph
